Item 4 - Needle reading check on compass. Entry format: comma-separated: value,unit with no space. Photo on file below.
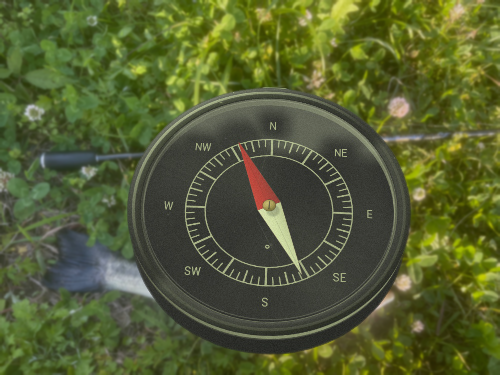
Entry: 335,°
